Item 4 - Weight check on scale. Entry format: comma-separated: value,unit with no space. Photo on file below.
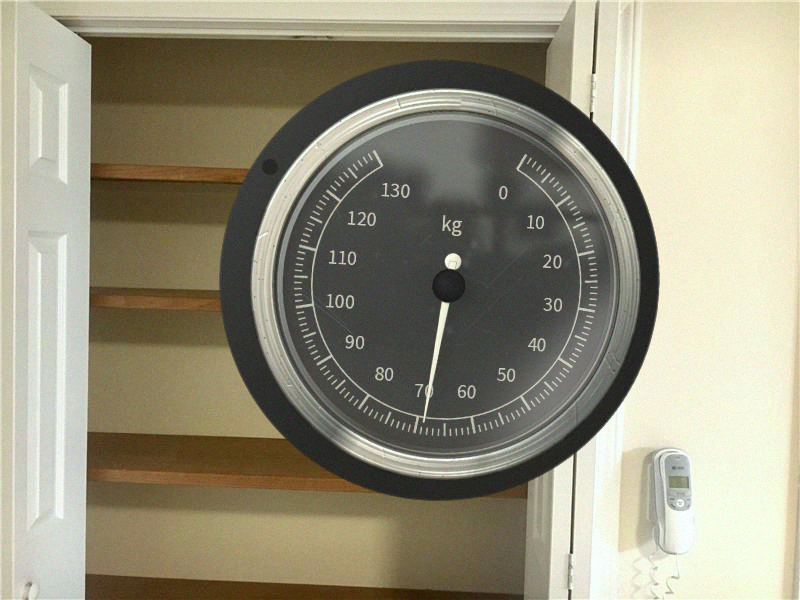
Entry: 69,kg
